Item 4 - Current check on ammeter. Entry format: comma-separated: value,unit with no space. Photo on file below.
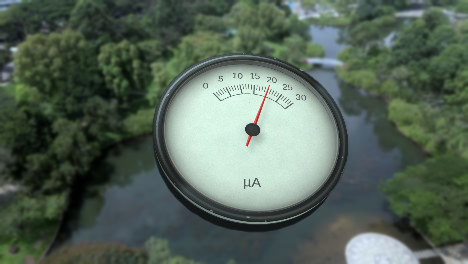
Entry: 20,µA
